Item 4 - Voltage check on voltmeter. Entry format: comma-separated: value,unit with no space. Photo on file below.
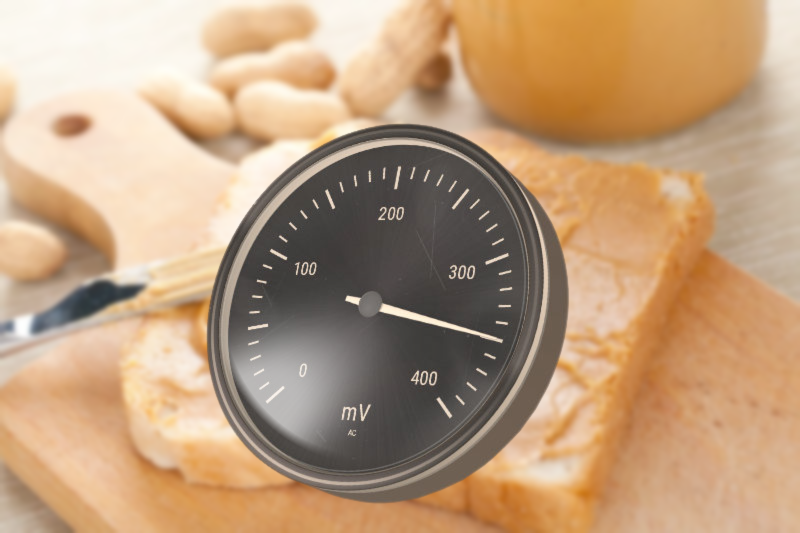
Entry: 350,mV
